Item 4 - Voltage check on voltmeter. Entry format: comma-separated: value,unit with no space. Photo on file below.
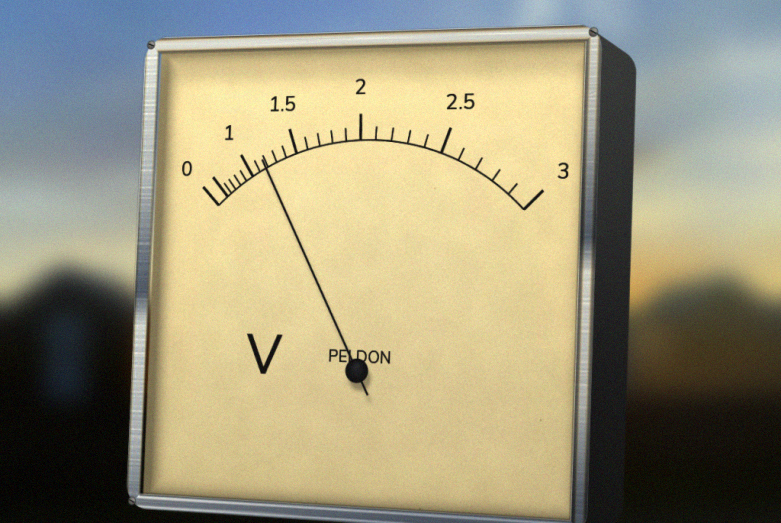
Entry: 1.2,V
